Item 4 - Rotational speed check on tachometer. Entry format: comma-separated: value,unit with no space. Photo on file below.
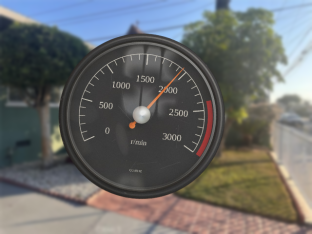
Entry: 1950,rpm
